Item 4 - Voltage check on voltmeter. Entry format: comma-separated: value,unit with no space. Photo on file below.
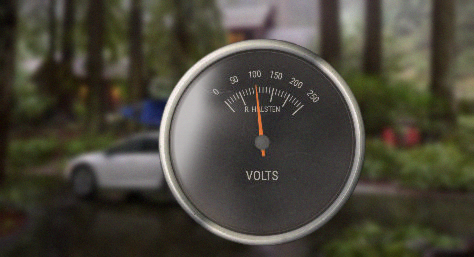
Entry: 100,V
